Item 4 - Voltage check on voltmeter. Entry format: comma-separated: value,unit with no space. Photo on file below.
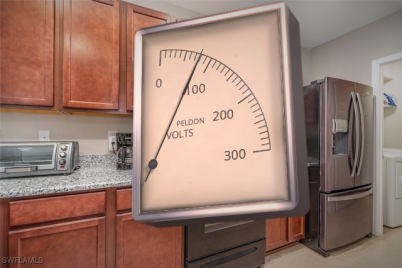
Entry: 80,V
